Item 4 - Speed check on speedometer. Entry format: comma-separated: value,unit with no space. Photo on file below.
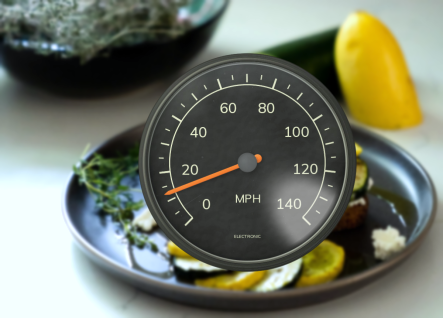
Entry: 12.5,mph
